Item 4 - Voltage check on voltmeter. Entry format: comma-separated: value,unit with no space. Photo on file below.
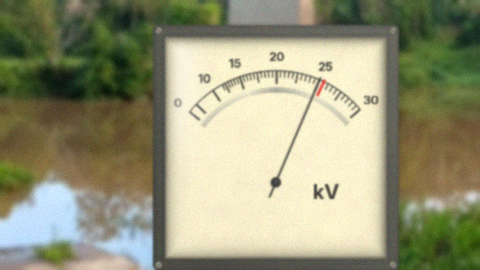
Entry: 25,kV
